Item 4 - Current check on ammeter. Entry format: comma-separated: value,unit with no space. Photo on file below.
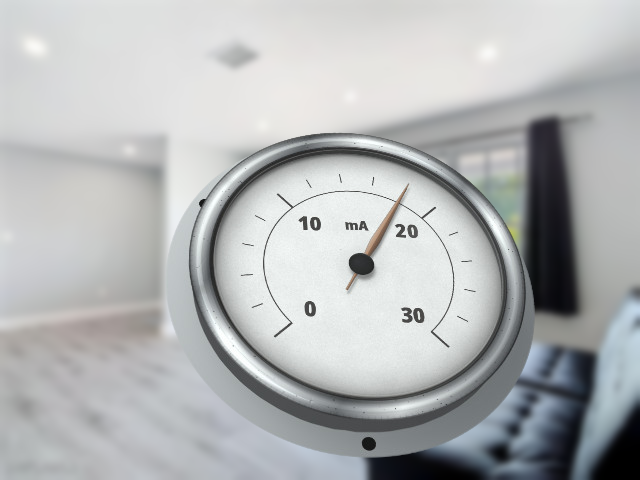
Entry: 18,mA
